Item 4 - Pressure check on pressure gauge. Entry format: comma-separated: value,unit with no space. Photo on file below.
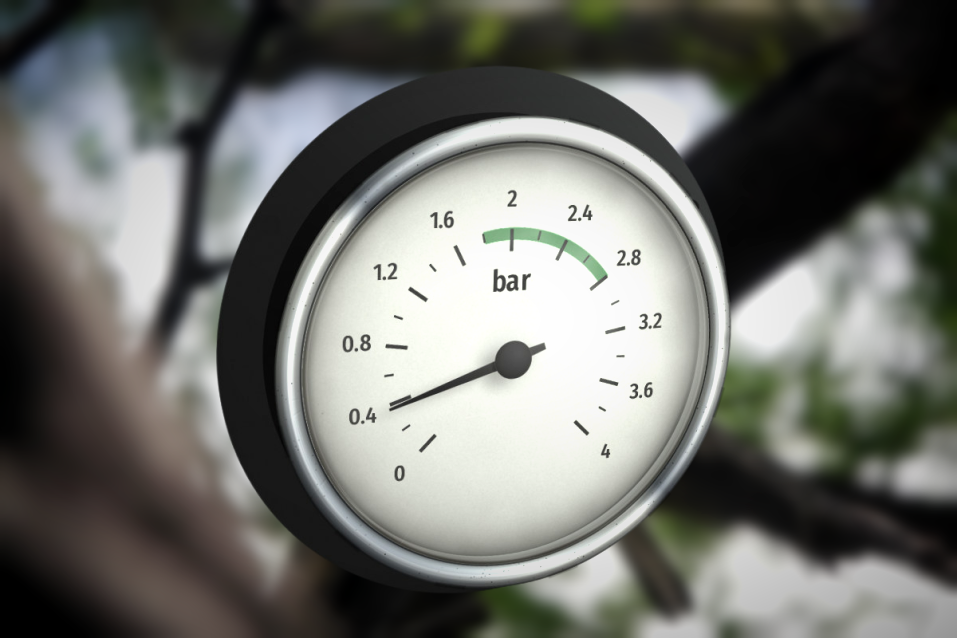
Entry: 0.4,bar
